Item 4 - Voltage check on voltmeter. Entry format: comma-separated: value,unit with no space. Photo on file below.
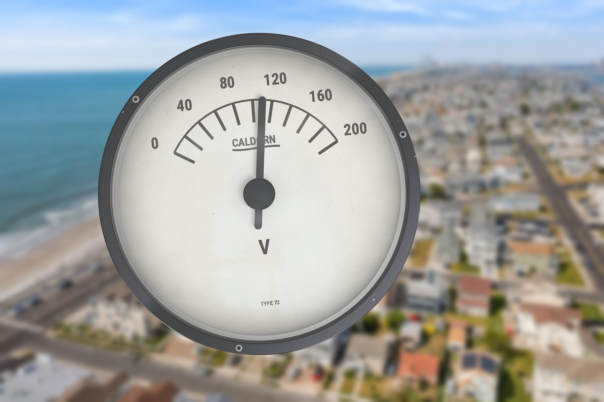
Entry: 110,V
